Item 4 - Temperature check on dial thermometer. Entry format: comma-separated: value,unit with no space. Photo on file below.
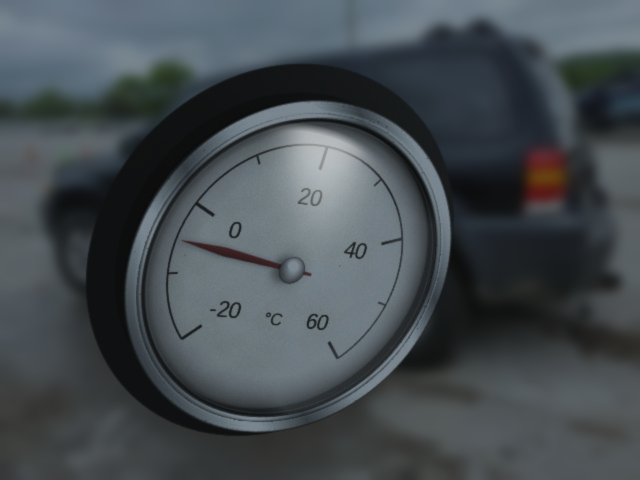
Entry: -5,°C
